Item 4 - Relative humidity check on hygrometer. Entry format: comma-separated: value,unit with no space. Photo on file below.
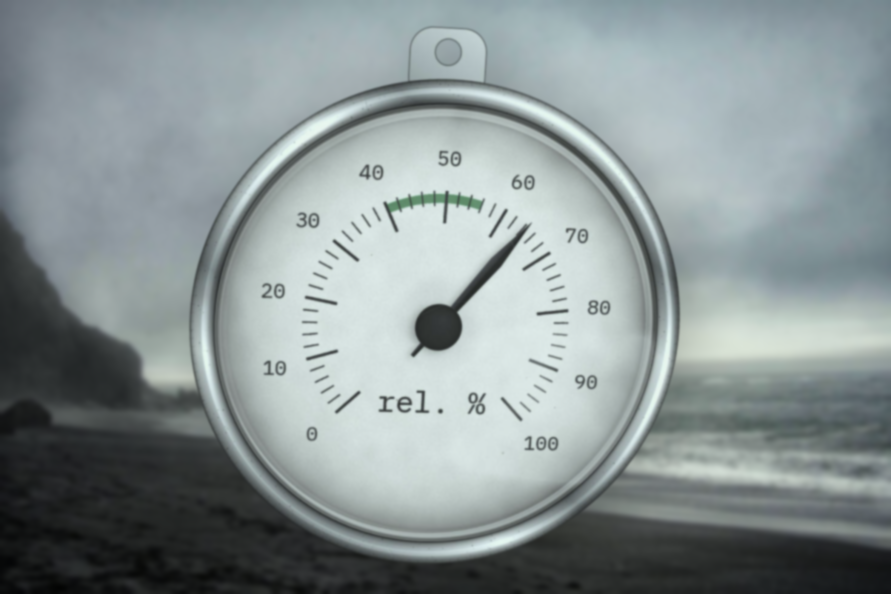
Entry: 64,%
